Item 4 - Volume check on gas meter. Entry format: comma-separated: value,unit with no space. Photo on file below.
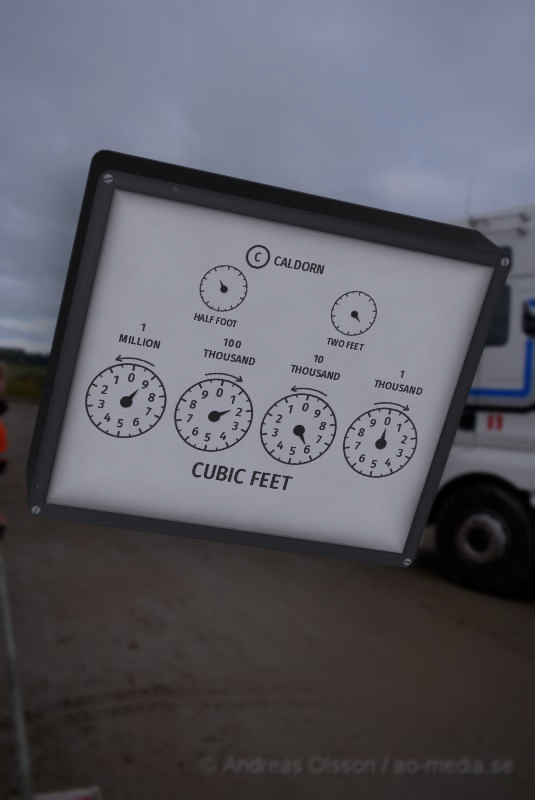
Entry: 916000,ft³
